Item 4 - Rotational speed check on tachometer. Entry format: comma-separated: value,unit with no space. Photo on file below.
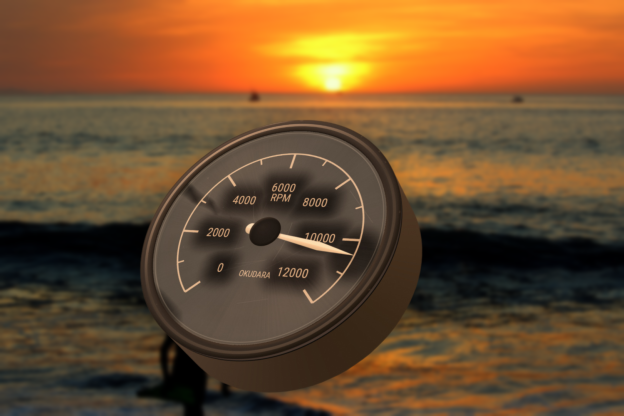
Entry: 10500,rpm
